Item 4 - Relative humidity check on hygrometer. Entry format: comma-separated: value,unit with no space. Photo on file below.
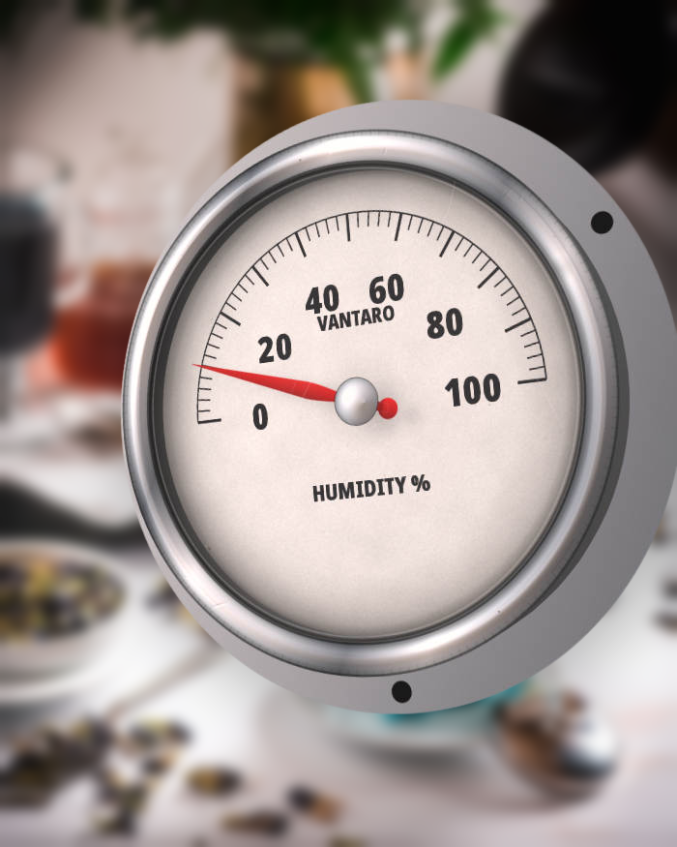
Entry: 10,%
